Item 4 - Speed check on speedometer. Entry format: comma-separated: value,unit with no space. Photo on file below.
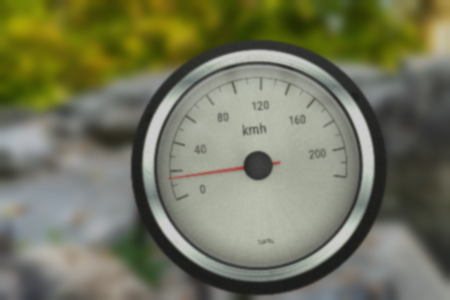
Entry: 15,km/h
